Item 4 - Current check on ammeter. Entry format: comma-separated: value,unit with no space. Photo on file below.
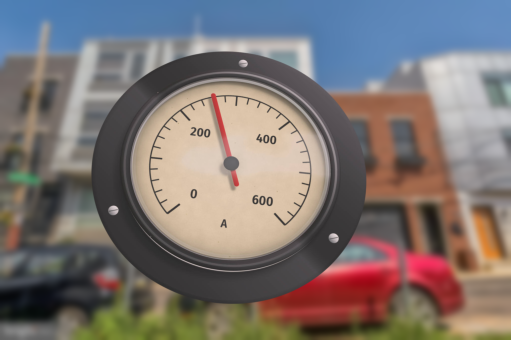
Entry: 260,A
